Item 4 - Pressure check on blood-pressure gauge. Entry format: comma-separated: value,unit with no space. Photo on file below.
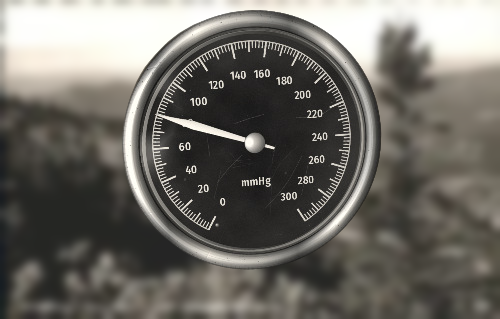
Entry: 80,mmHg
